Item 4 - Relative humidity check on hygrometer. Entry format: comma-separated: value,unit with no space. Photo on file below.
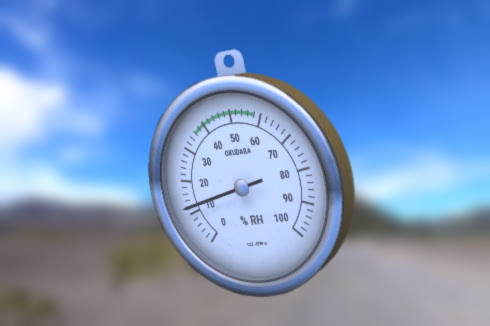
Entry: 12,%
